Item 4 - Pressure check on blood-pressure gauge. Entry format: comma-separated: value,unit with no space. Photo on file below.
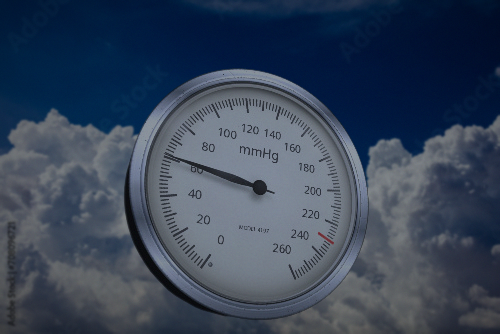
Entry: 60,mmHg
